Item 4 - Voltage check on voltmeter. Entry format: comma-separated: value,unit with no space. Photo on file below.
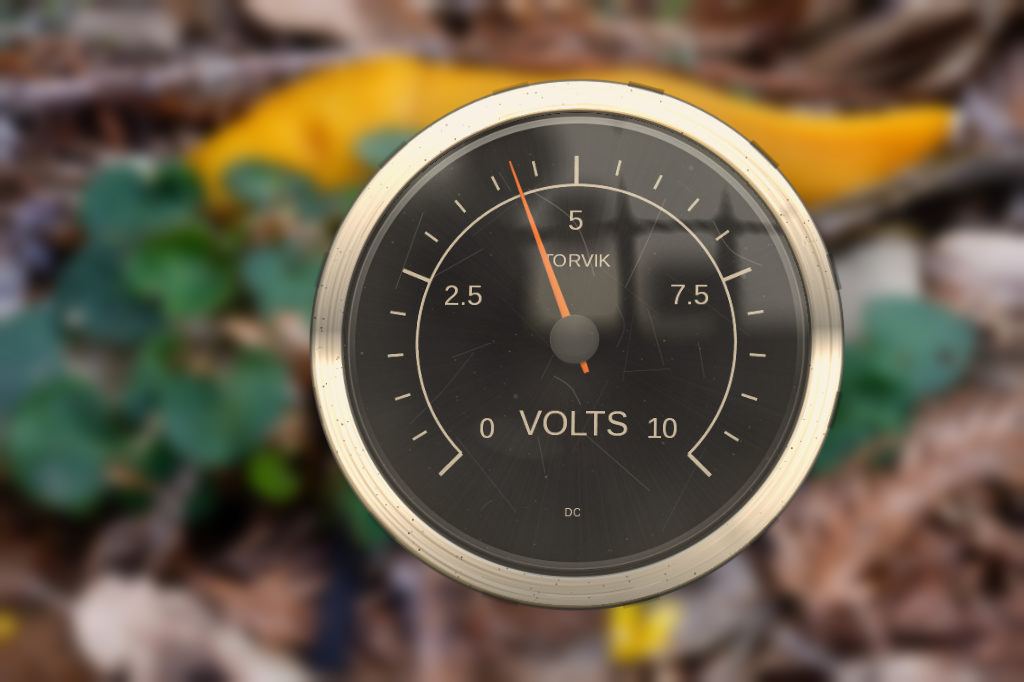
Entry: 4.25,V
